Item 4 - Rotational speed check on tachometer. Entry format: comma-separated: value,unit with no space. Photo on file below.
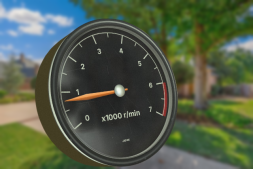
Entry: 750,rpm
